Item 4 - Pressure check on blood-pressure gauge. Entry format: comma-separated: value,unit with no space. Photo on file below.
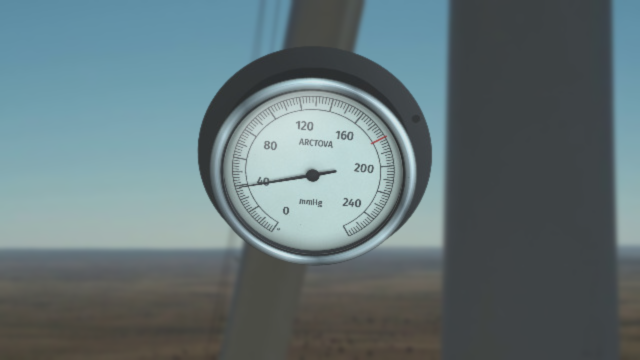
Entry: 40,mmHg
